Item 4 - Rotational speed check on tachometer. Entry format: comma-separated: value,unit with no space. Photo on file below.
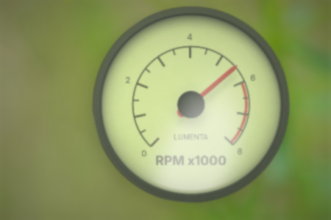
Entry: 5500,rpm
